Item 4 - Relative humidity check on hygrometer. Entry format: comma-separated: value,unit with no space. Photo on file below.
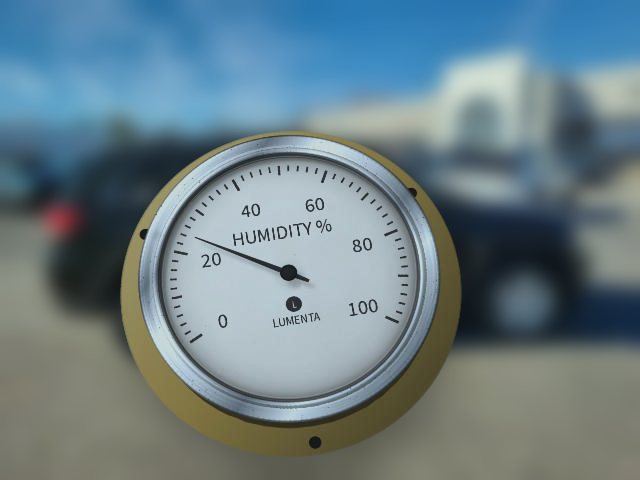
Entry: 24,%
